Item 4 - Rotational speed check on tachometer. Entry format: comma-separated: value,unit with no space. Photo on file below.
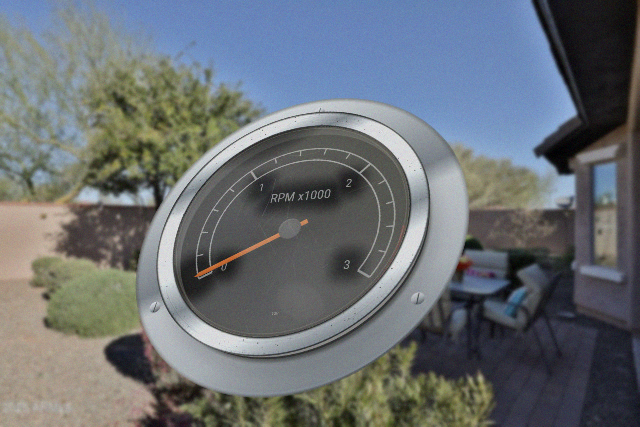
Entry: 0,rpm
